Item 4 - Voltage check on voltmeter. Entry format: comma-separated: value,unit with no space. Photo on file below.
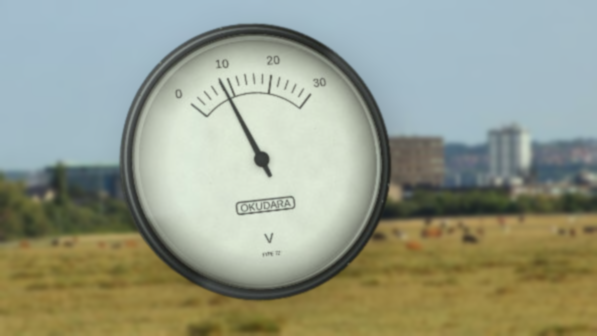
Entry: 8,V
